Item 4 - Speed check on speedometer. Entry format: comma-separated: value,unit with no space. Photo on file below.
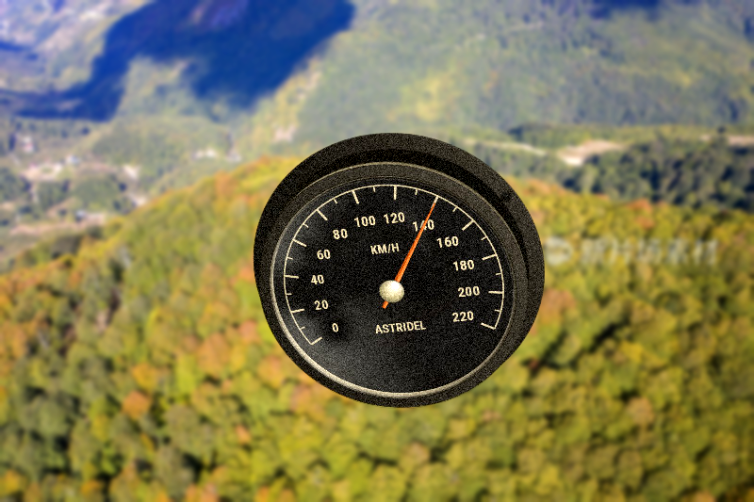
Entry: 140,km/h
